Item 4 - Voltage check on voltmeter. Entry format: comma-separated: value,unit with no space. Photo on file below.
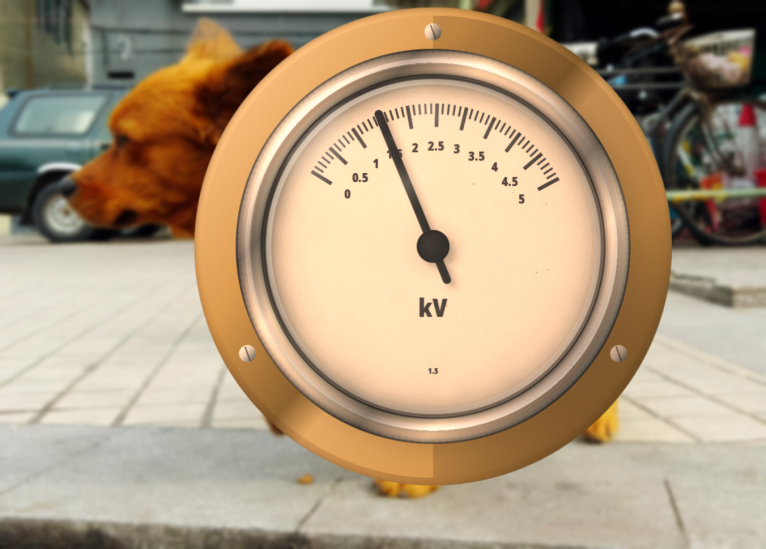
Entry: 1.5,kV
